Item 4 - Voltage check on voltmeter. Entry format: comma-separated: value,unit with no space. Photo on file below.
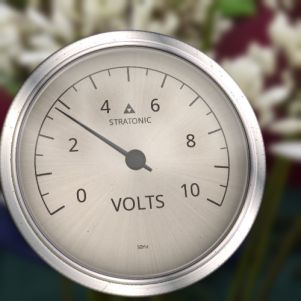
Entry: 2.75,V
